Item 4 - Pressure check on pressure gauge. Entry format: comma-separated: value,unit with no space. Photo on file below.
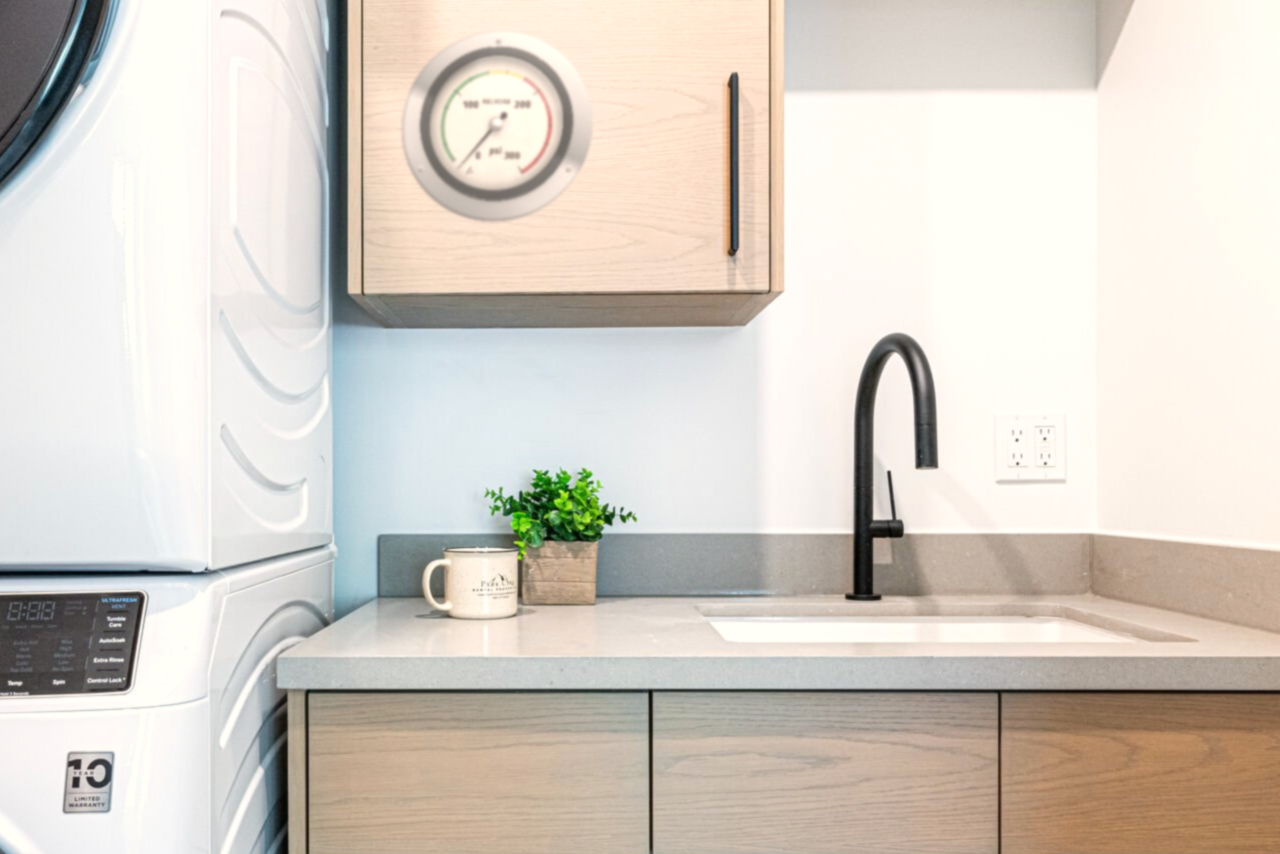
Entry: 10,psi
